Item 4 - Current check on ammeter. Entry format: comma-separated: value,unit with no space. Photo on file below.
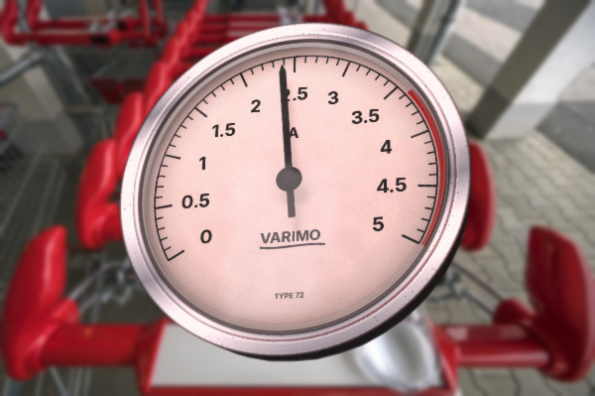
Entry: 2.4,A
